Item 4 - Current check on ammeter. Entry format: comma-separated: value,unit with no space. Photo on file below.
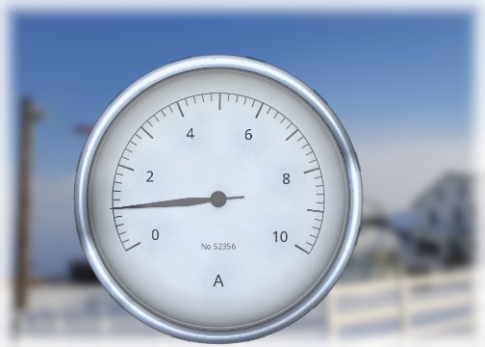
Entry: 1,A
